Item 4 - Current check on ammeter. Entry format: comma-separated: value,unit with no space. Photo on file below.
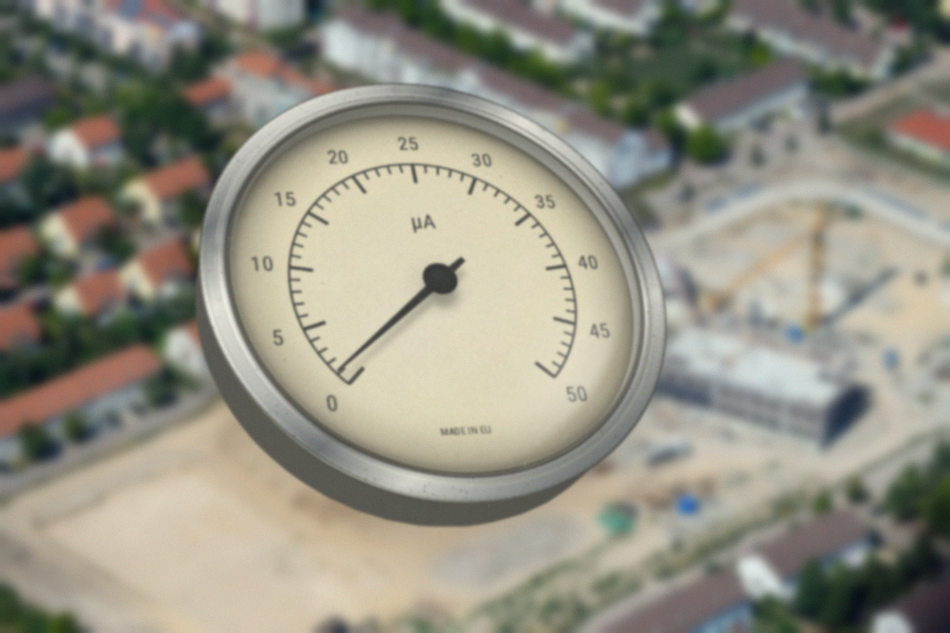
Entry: 1,µA
